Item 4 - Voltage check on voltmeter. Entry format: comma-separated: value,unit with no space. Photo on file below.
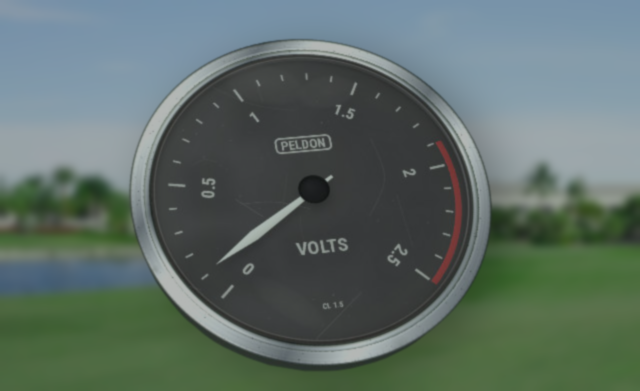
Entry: 0.1,V
